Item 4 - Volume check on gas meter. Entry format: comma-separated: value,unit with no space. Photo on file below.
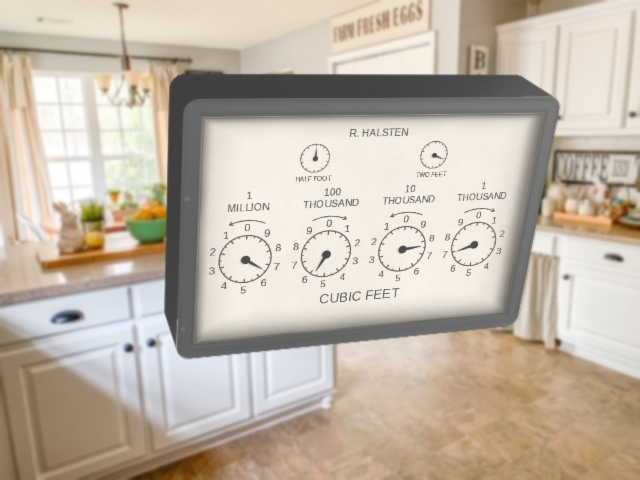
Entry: 657700,ft³
